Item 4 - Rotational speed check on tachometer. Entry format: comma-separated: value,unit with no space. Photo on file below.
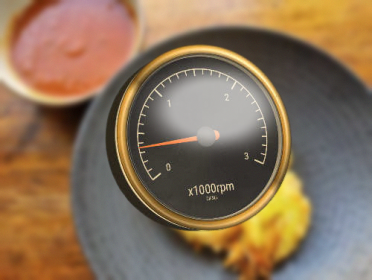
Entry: 350,rpm
